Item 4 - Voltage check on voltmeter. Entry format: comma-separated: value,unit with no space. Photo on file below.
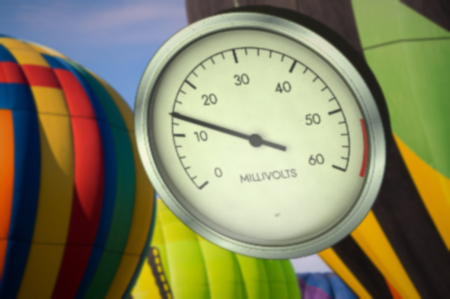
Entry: 14,mV
